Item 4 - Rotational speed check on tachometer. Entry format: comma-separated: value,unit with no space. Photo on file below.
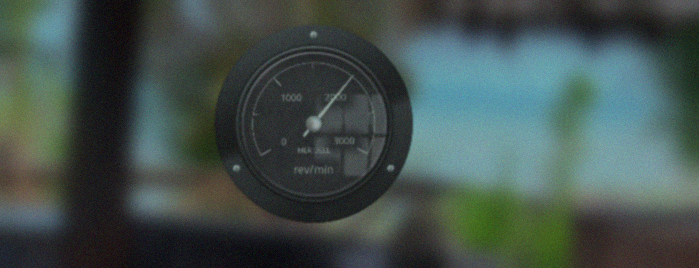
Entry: 2000,rpm
